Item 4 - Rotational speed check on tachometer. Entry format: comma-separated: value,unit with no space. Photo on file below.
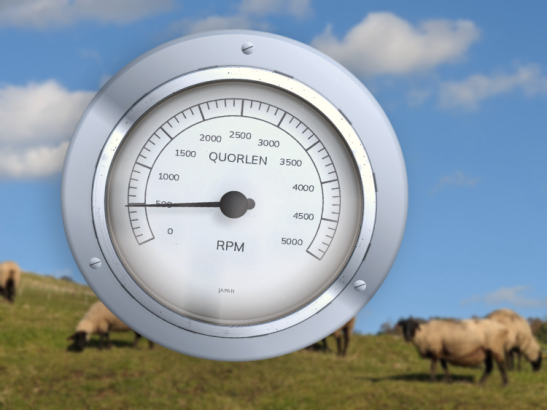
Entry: 500,rpm
